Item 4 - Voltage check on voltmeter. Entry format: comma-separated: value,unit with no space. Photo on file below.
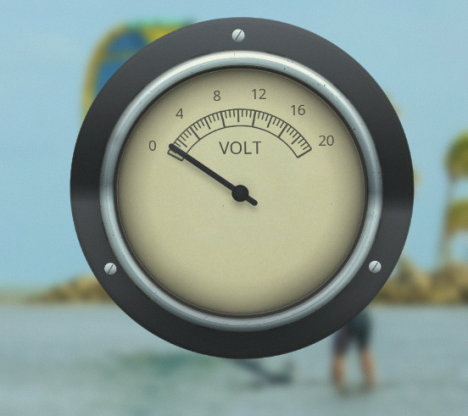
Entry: 1,V
